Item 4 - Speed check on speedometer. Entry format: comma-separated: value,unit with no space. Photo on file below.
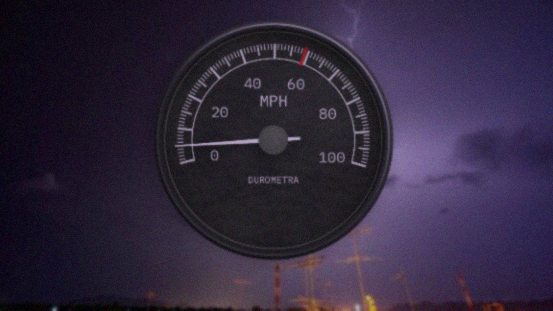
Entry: 5,mph
